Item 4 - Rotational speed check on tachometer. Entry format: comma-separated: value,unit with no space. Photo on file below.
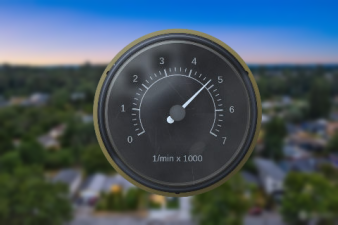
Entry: 4800,rpm
